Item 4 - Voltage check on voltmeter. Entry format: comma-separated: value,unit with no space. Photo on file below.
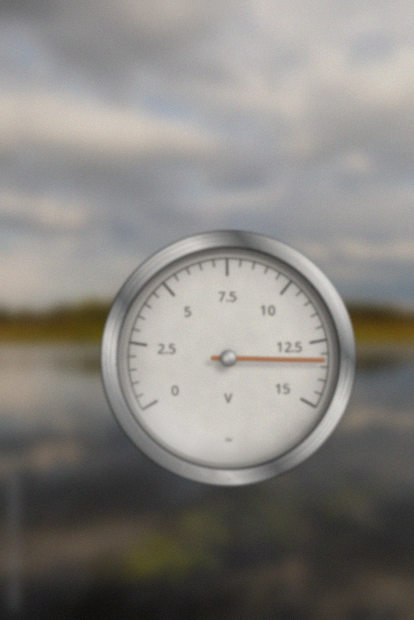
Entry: 13.25,V
